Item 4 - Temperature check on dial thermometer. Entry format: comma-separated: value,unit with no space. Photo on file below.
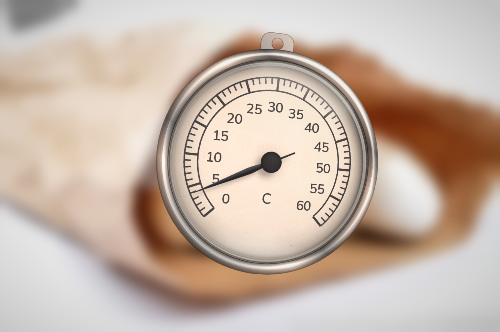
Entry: 4,°C
